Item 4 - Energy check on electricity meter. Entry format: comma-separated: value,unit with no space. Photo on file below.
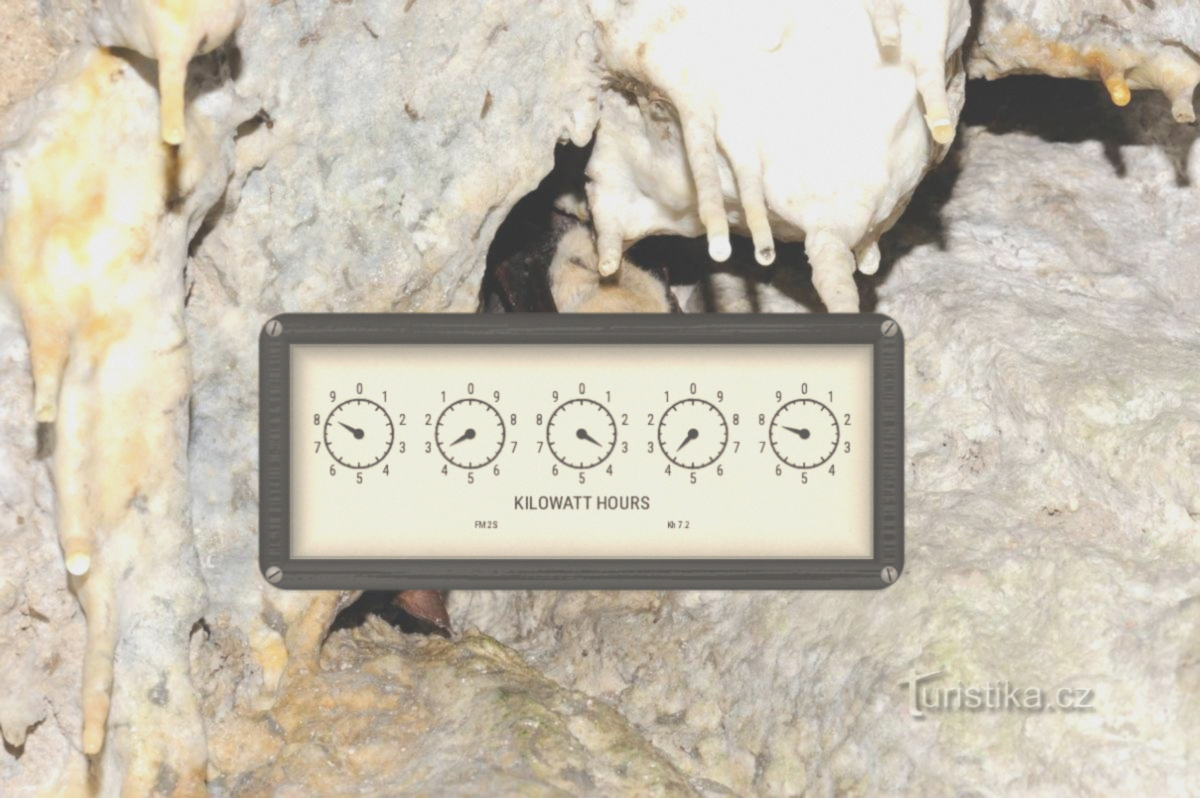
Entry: 83338,kWh
